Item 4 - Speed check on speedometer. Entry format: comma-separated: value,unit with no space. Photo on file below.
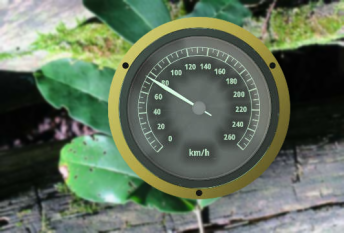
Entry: 75,km/h
